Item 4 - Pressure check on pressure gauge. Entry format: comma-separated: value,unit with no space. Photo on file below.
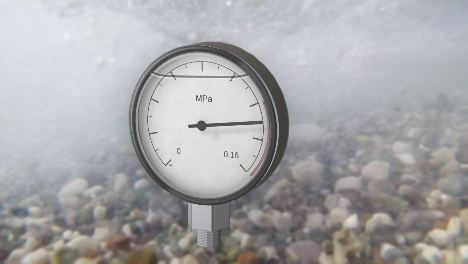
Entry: 0.13,MPa
